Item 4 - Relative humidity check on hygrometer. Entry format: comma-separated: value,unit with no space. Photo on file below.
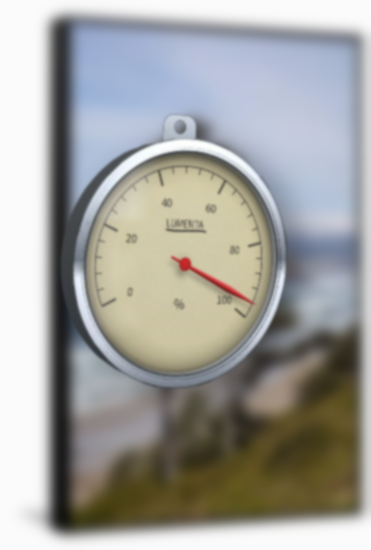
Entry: 96,%
